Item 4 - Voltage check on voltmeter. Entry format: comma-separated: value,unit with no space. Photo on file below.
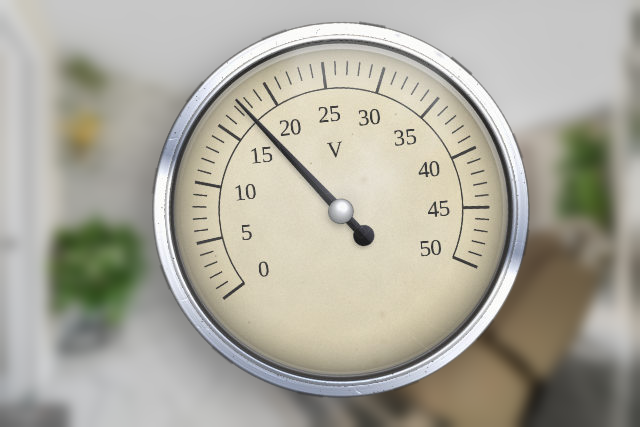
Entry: 17.5,V
